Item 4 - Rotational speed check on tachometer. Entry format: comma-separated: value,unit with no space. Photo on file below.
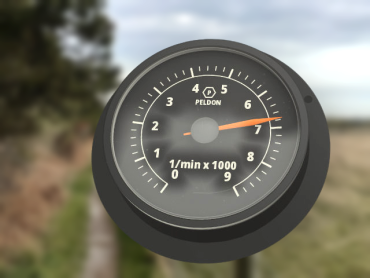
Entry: 6800,rpm
